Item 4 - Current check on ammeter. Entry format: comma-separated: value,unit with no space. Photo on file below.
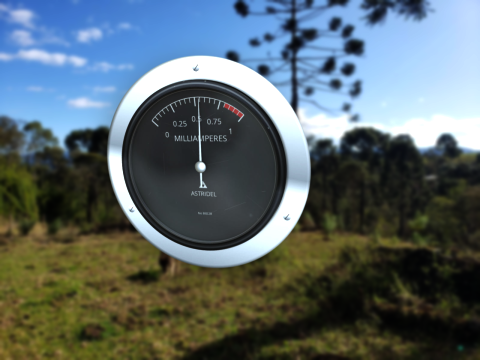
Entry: 0.55,mA
